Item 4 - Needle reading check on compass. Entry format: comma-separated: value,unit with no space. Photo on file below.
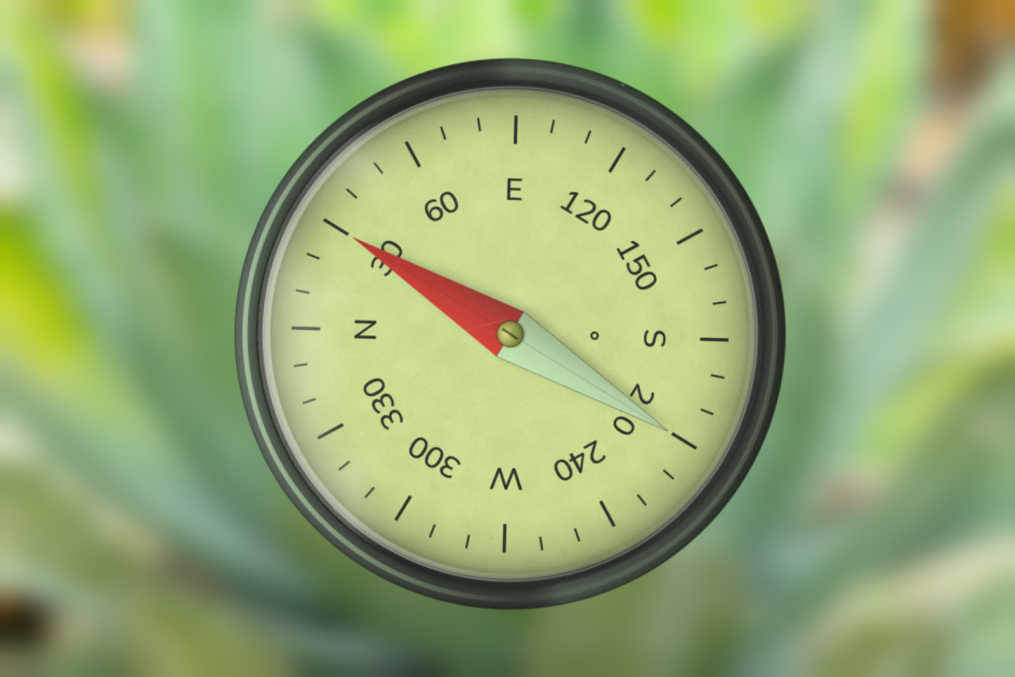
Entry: 30,°
